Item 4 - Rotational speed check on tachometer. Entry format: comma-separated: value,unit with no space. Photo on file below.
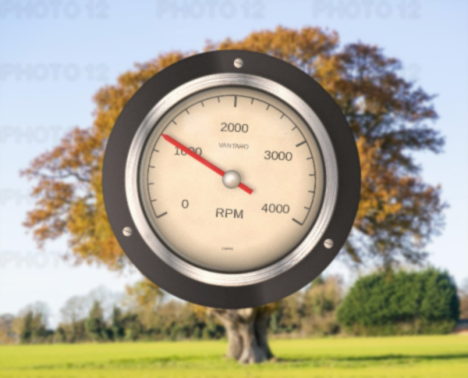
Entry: 1000,rpm
